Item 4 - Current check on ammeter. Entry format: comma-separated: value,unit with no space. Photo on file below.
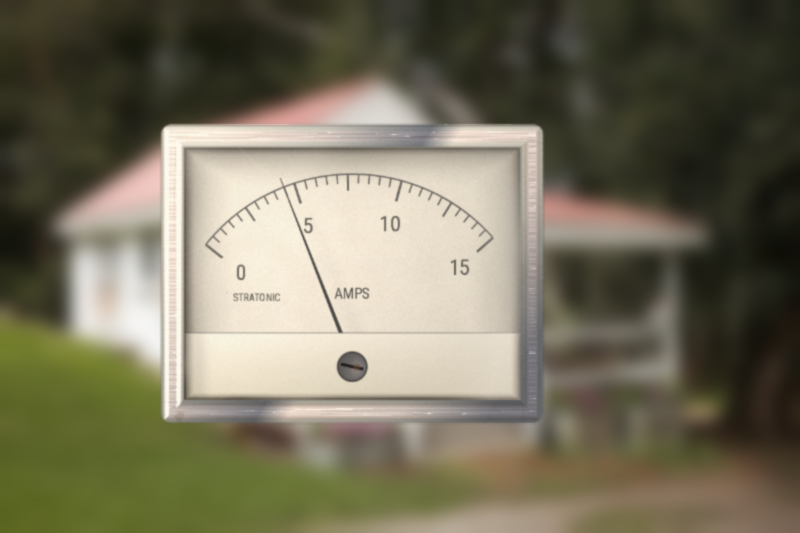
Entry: 4.5,A
